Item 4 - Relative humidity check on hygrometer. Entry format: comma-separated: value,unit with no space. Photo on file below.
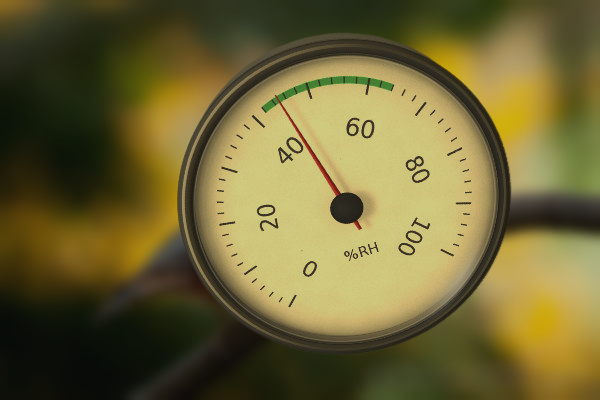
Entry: 45,%
